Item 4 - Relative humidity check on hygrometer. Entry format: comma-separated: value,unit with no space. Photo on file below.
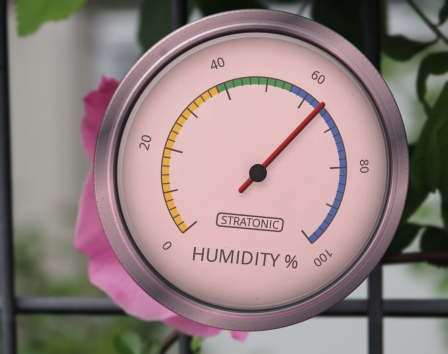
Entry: 64,%
